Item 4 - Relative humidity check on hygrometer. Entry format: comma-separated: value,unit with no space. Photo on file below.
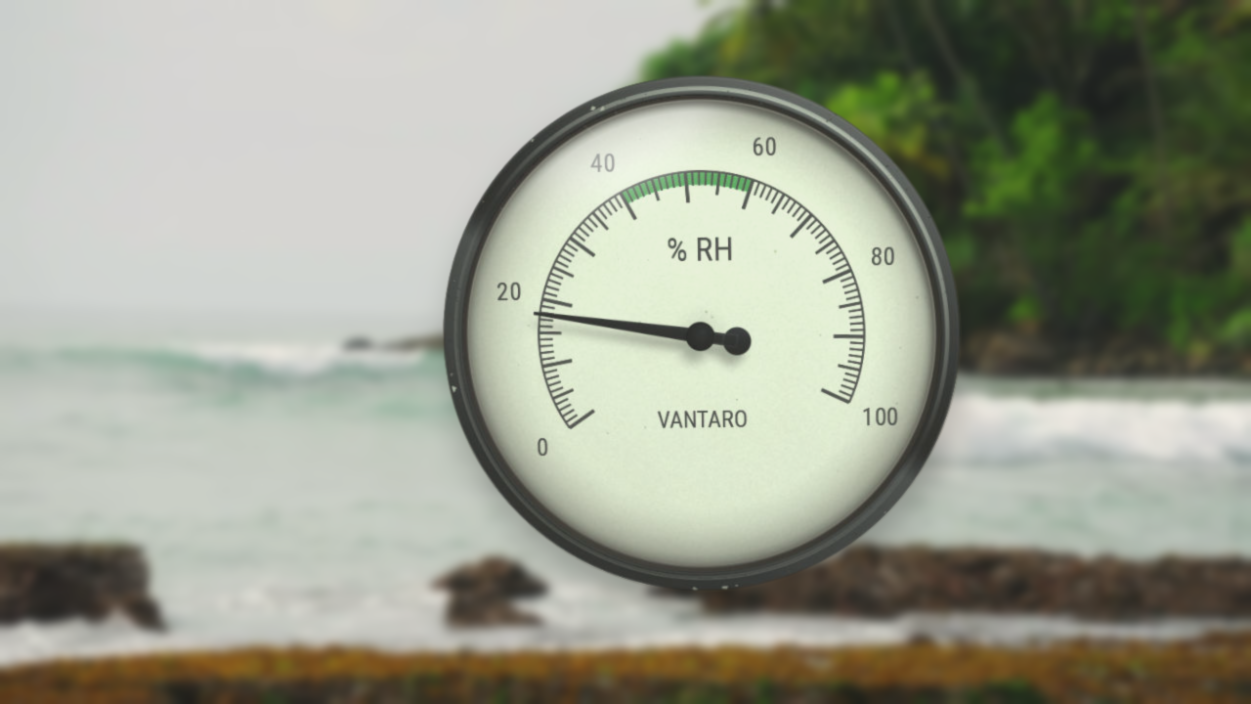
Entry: 18,%
